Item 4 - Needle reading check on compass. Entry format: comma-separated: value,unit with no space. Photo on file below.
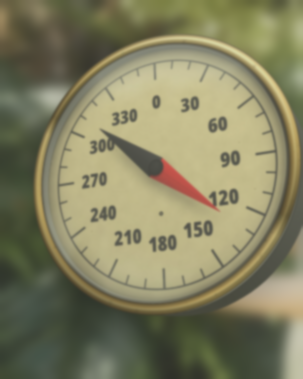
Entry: 130,°
